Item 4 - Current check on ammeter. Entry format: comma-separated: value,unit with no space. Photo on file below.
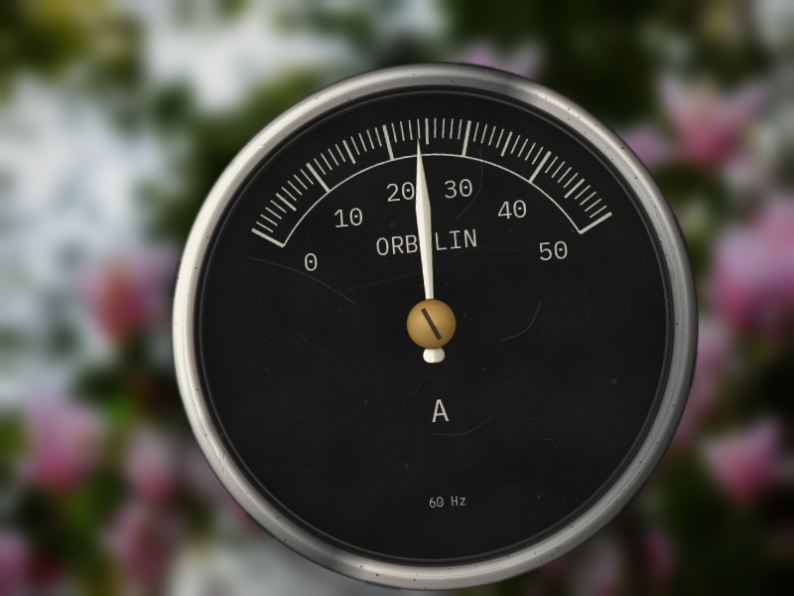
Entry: 24,A
